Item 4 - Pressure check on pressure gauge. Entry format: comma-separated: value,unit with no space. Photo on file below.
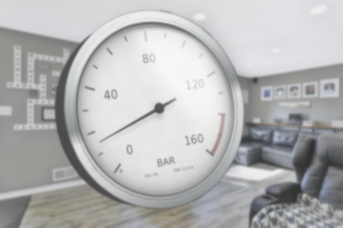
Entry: 15,bar
